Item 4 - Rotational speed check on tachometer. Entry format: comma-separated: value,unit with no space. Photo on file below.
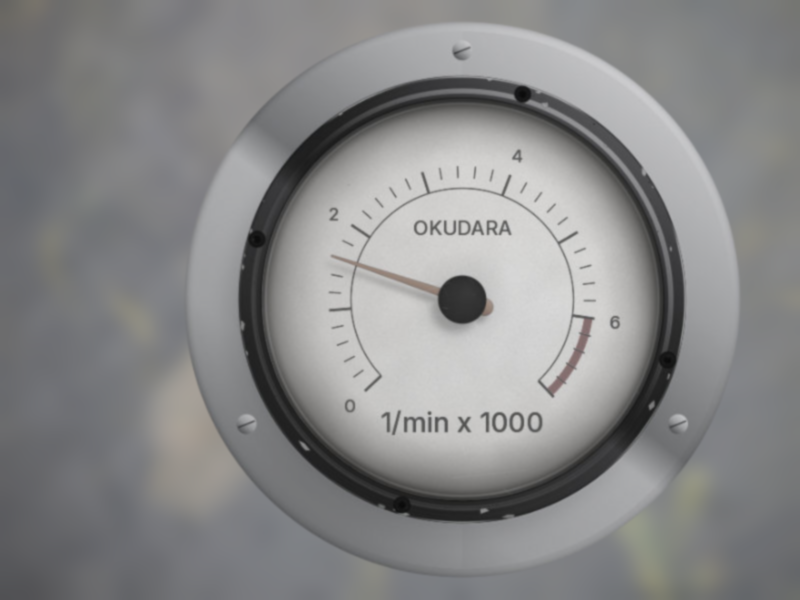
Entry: 1600,rpm
